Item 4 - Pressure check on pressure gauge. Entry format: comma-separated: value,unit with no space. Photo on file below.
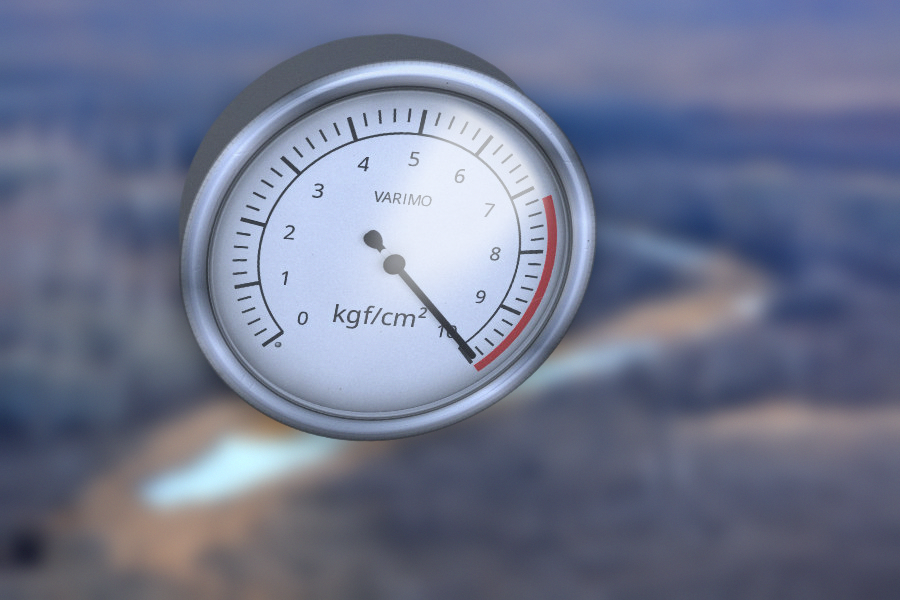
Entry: 9.9,kg/cm²
